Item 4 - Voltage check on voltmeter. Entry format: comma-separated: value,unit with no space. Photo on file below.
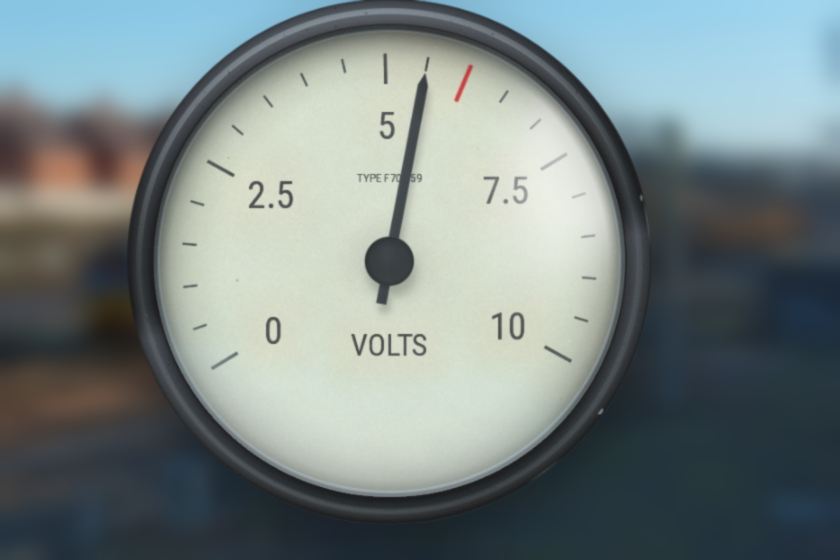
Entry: 5.5,V
